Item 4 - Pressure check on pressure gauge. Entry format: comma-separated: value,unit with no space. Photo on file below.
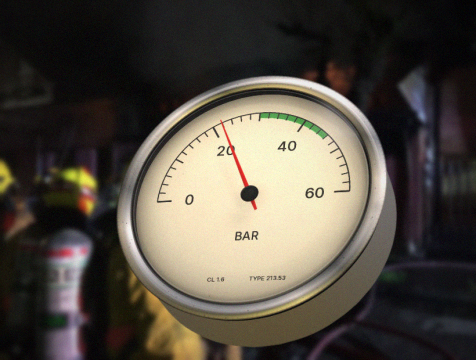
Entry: 22,bar
